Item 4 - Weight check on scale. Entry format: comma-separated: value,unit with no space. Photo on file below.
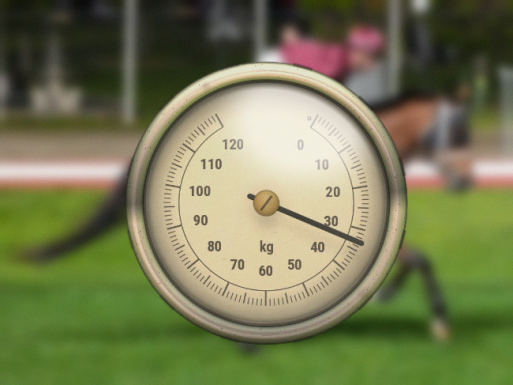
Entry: 33,kg
